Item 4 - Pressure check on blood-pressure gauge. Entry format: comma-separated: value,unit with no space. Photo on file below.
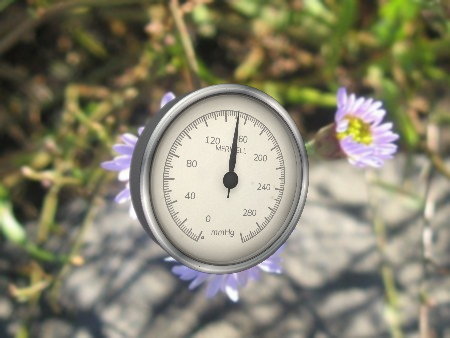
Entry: 150,mmHg
